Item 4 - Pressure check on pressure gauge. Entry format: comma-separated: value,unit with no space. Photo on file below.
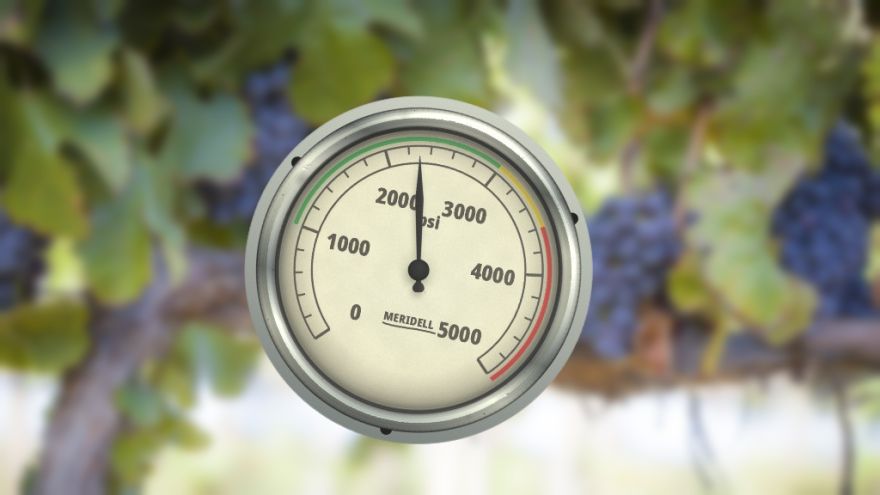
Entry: 2300,psi
